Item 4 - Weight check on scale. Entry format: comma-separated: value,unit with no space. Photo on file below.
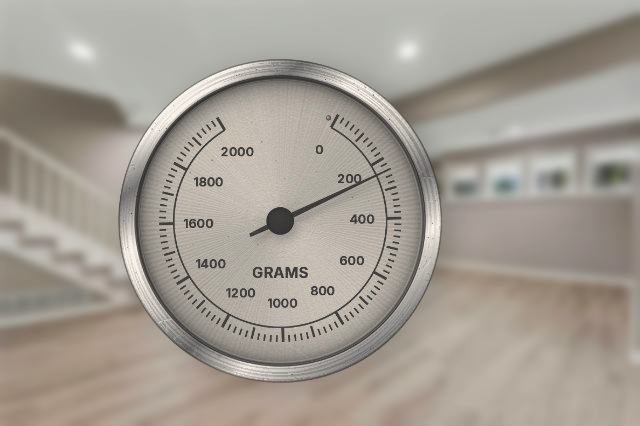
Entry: 240,g
